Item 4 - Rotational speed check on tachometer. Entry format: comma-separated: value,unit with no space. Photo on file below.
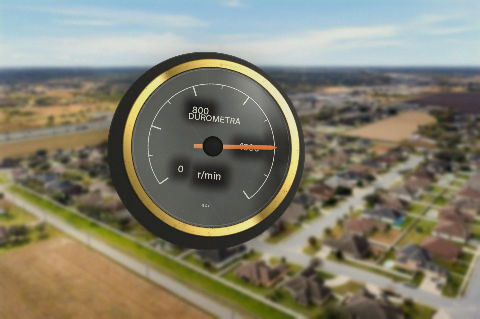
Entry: 1600,rpm
